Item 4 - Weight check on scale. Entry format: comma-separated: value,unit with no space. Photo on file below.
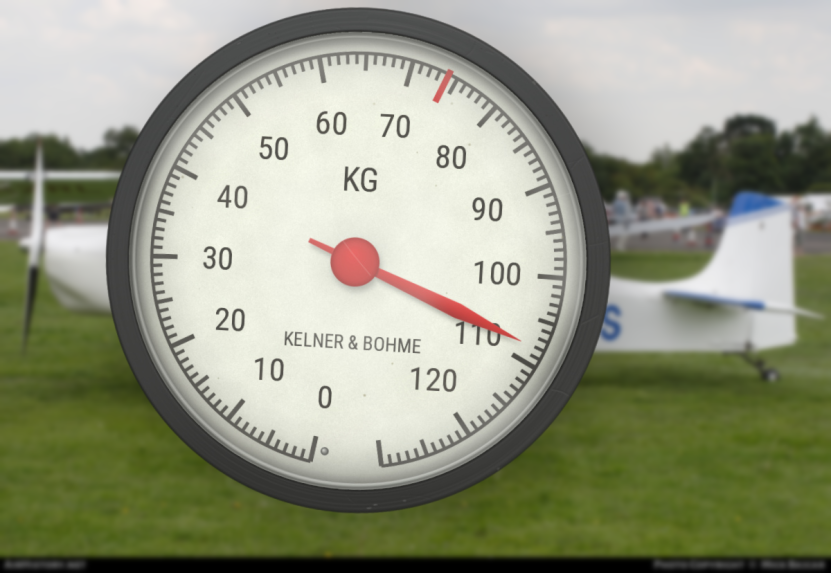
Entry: 108,kg
